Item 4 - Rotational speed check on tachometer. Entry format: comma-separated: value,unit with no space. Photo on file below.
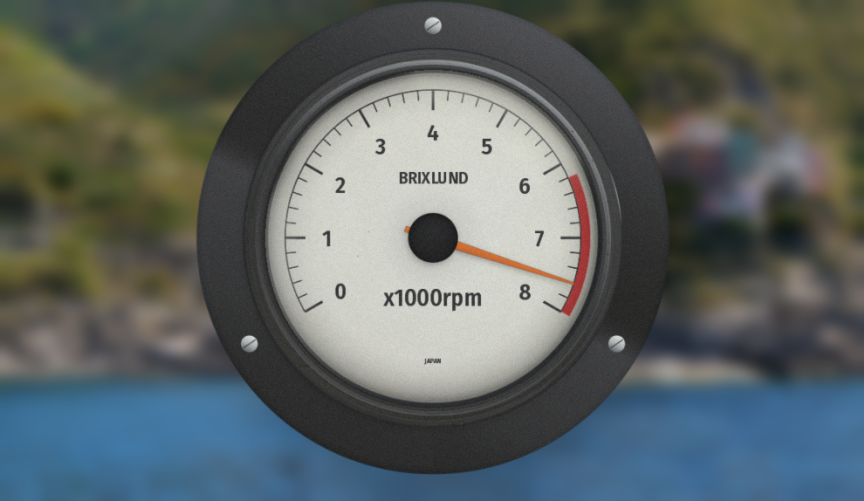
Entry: 7600,rpm
